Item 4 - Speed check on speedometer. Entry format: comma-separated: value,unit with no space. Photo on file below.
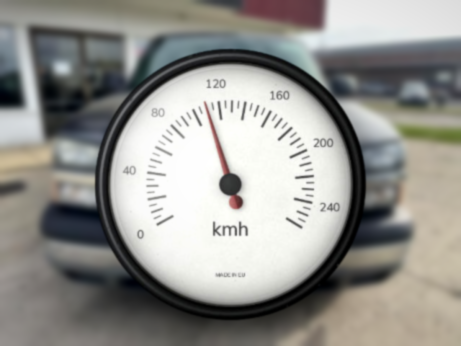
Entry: 110,km/h
